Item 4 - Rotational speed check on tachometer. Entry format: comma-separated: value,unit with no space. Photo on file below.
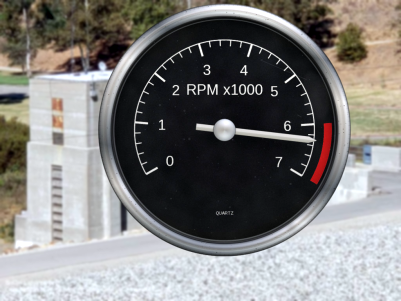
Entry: 6300,rpm
